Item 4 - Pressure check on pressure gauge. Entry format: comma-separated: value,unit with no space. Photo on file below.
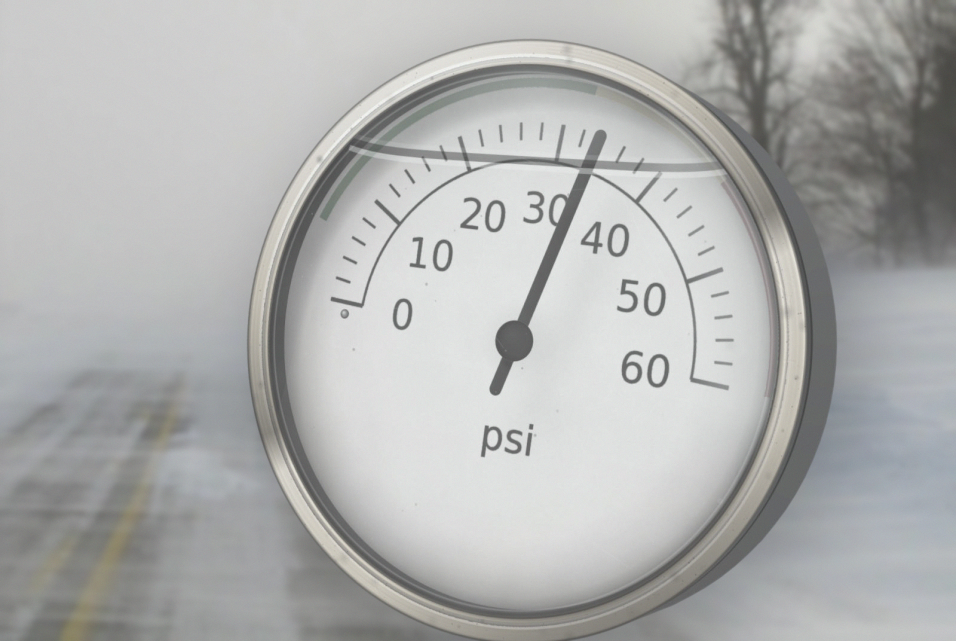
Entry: 34,psi
